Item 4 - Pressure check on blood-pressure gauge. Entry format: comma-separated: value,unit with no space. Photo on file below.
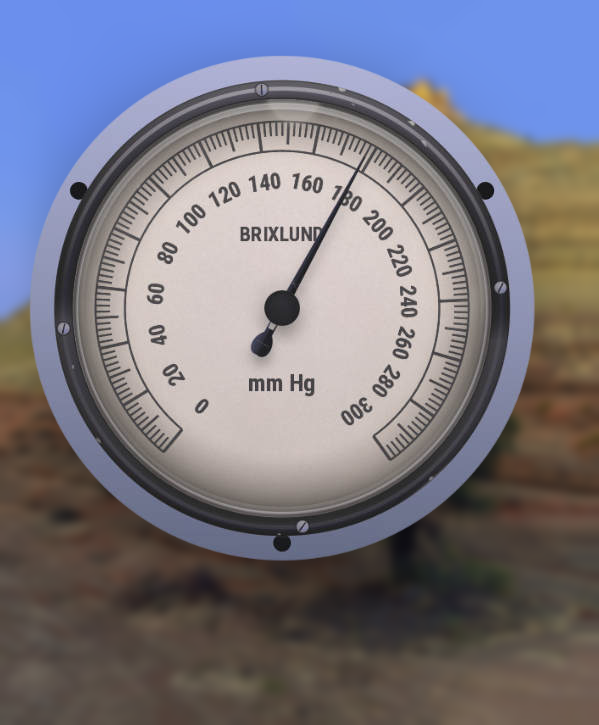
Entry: 178,mmHg
